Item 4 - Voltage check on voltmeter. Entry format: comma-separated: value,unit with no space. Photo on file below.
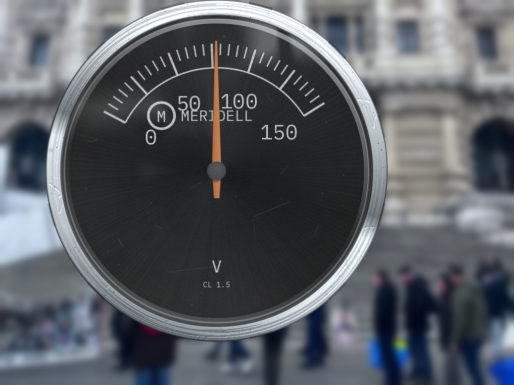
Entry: 77.5,V
